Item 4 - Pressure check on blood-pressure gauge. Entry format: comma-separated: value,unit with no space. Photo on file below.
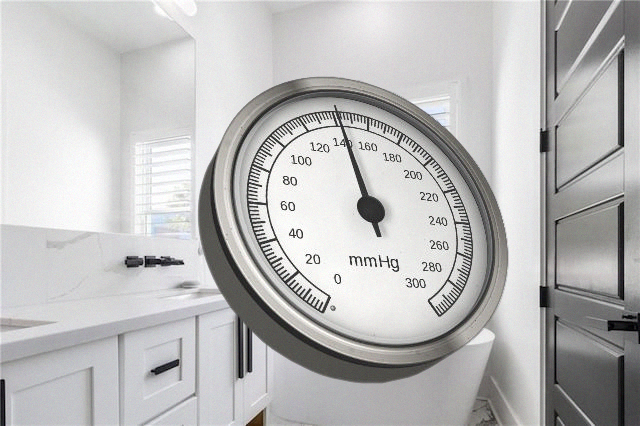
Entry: 140,mmHg
